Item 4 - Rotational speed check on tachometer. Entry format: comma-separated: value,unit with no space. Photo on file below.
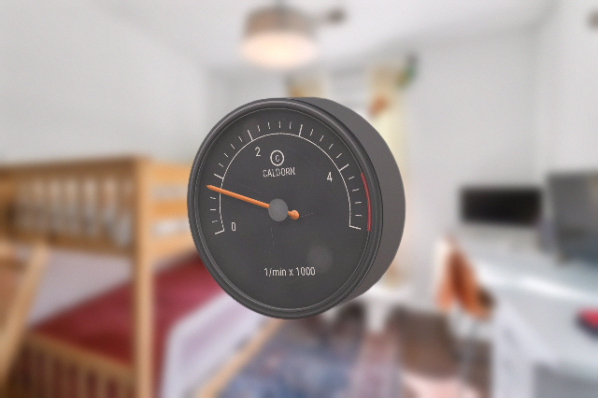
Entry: 800,rpm
